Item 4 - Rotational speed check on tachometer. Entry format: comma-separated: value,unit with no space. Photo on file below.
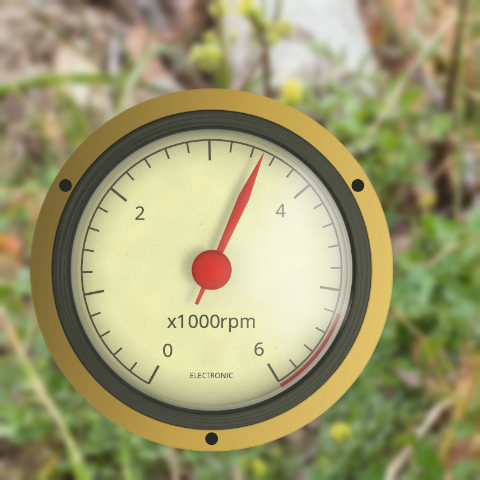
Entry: 3500,rpm
